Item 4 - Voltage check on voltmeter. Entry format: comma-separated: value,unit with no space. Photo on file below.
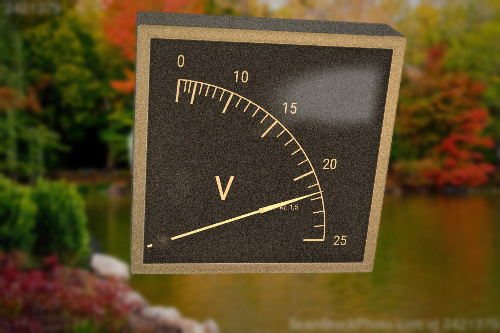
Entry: 21.5,V
